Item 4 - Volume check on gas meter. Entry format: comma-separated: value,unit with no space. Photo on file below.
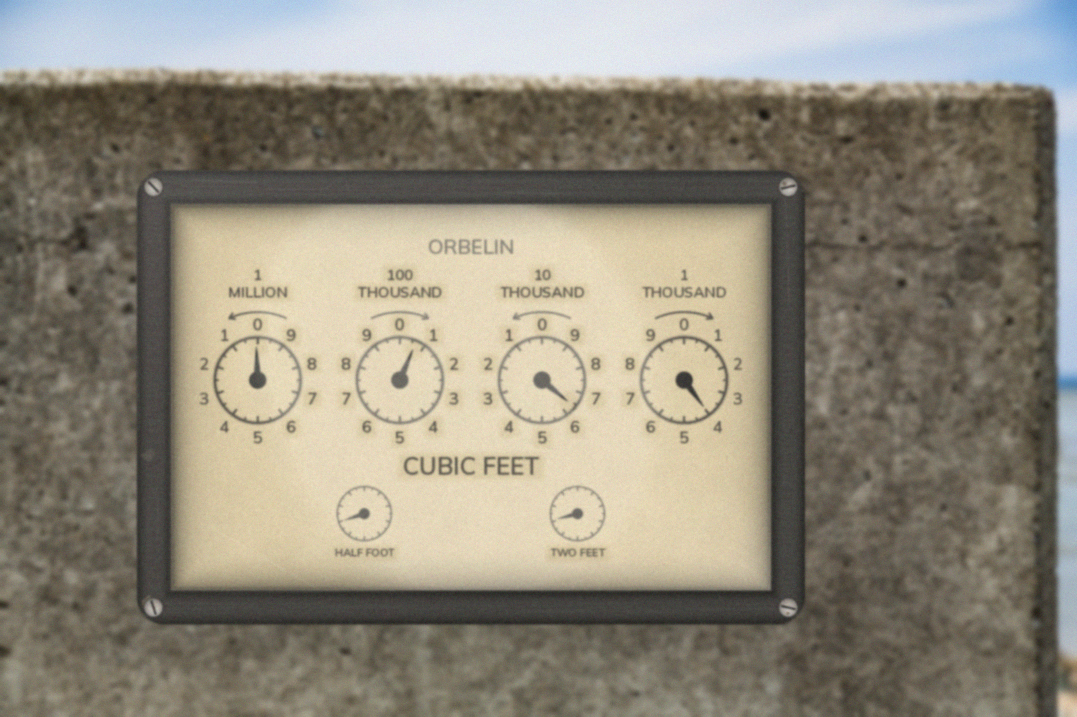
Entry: 6400,ft³
